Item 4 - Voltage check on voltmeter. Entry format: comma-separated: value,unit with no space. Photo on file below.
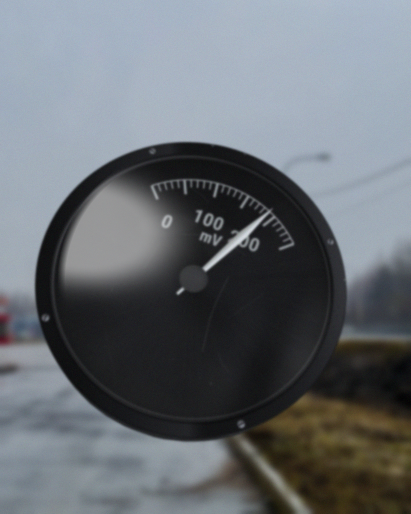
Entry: 190,mV
